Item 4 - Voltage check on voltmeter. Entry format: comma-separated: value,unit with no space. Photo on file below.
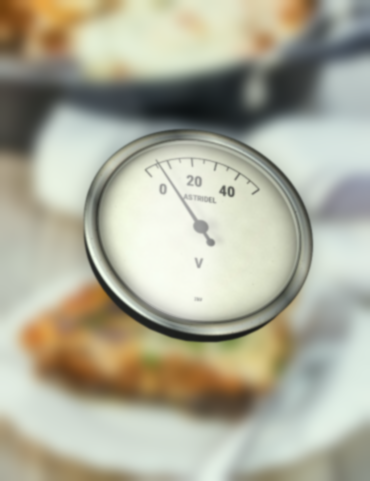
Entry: 5,V
